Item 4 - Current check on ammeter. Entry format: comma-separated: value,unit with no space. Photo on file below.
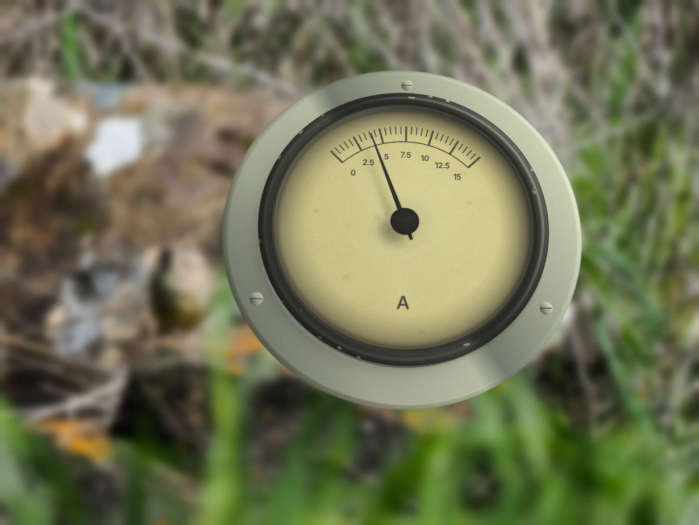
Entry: 4,A
